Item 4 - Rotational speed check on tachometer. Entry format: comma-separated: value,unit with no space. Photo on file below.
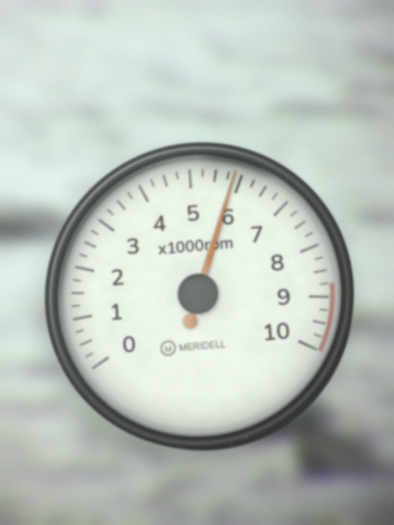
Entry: 5875,rpm
